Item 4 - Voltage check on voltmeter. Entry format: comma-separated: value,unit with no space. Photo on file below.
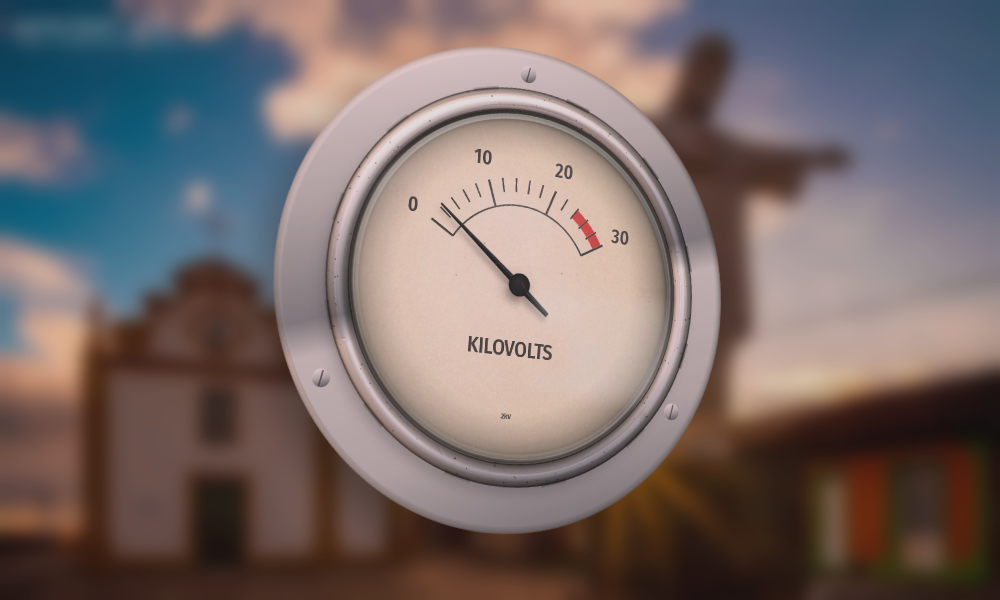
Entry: 2,kV
